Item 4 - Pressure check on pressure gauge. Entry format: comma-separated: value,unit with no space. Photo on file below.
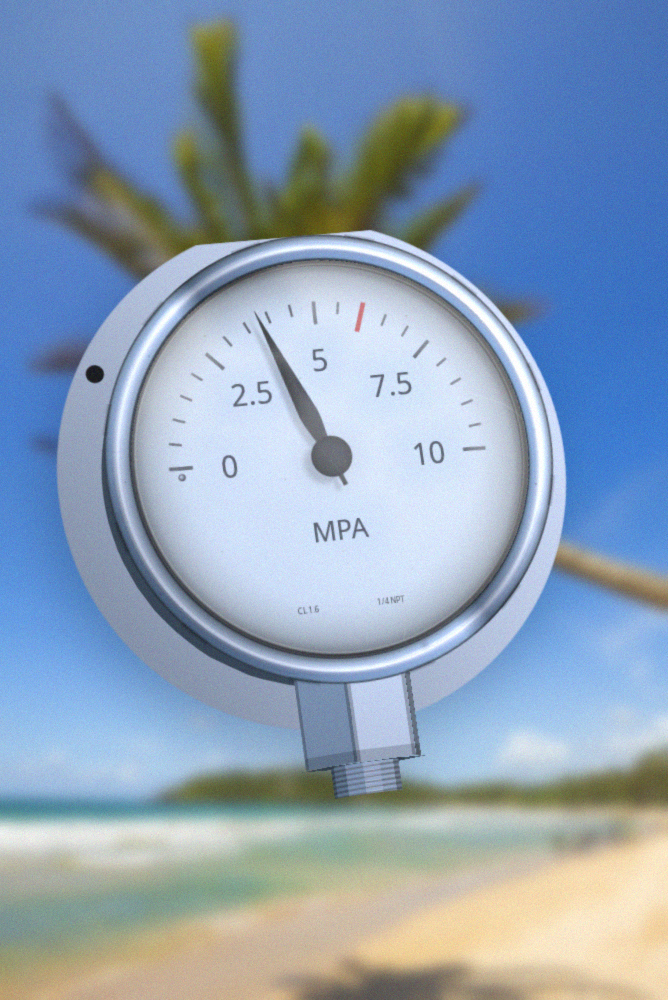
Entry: 3.75,MPa
